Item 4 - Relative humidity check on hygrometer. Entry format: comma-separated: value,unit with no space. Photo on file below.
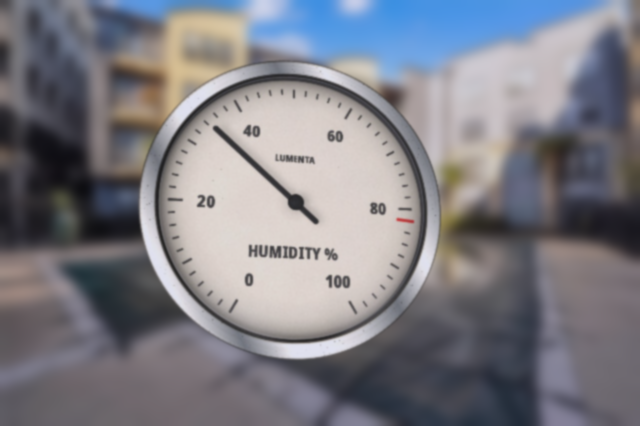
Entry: 34,%
